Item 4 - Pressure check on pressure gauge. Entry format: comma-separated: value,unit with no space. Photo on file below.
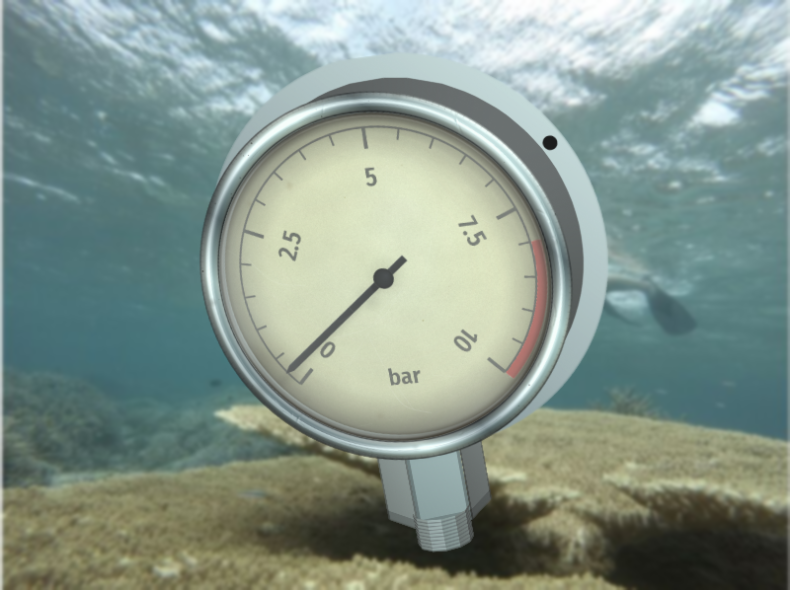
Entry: 0.25,bar
